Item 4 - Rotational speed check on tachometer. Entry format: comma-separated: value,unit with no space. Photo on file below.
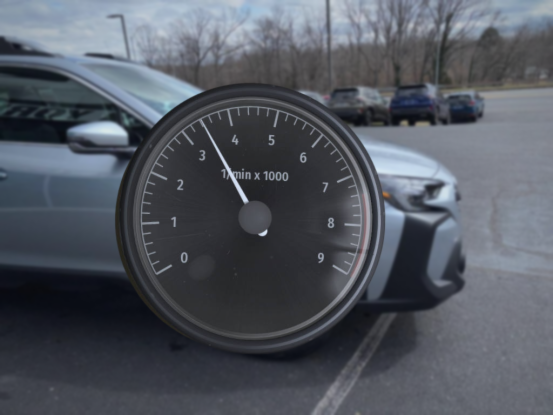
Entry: 3400,rpm
